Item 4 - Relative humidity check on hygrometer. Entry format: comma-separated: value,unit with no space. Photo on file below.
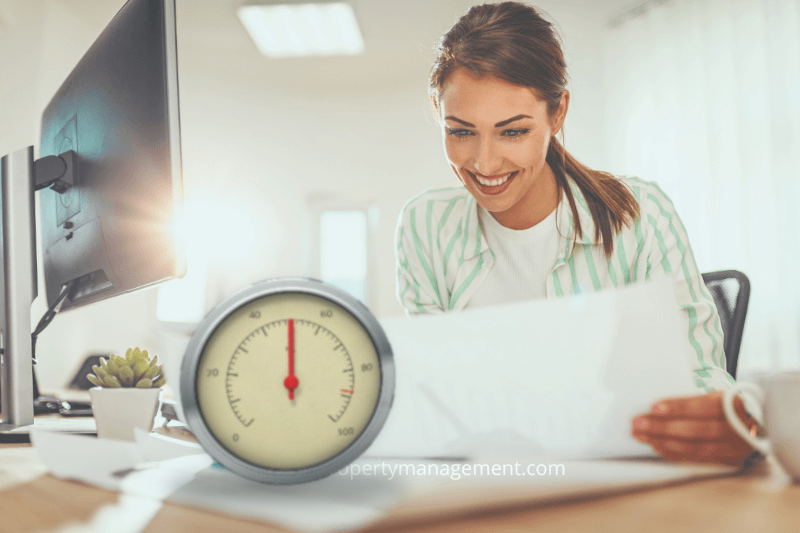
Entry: 50,%
